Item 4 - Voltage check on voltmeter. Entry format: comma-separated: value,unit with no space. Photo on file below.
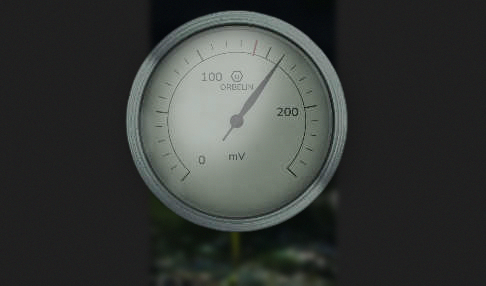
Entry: 160,mV
